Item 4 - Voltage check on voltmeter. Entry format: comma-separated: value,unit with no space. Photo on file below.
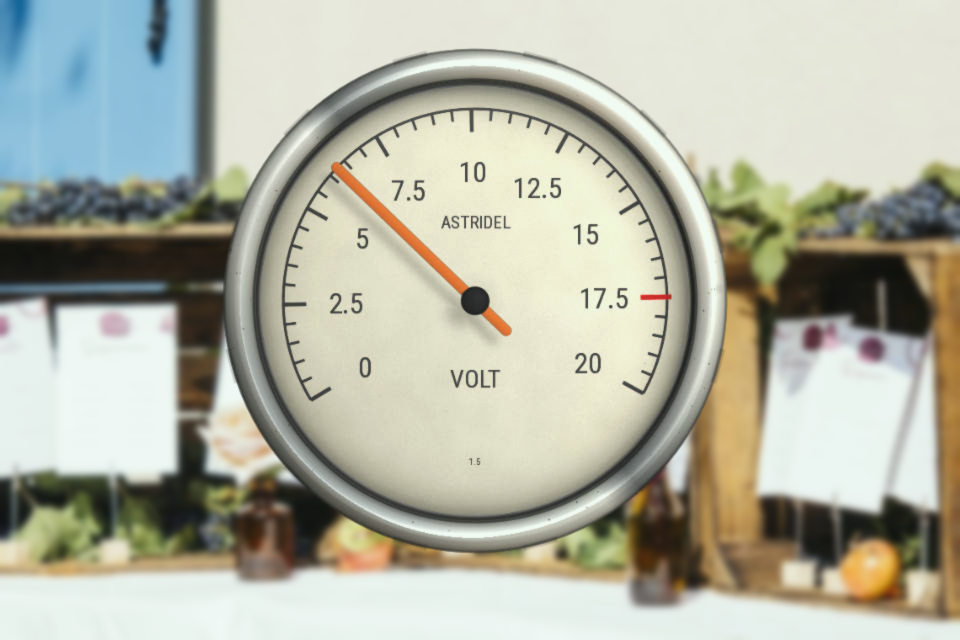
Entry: 6.25,V
